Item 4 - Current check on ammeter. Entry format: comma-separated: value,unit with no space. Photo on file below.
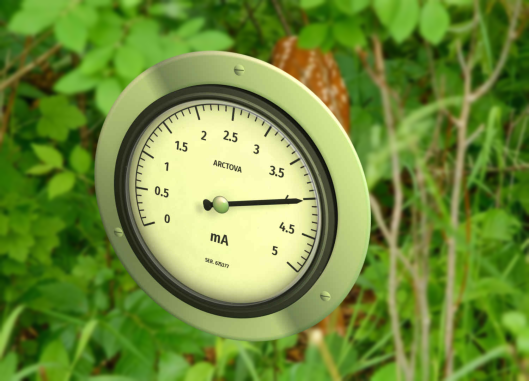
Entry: 4,mA
